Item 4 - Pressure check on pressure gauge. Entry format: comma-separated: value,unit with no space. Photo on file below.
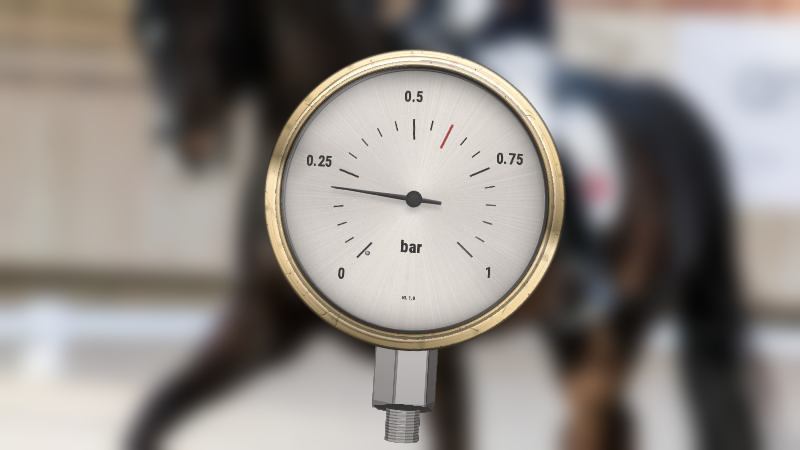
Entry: 0.2,bar
